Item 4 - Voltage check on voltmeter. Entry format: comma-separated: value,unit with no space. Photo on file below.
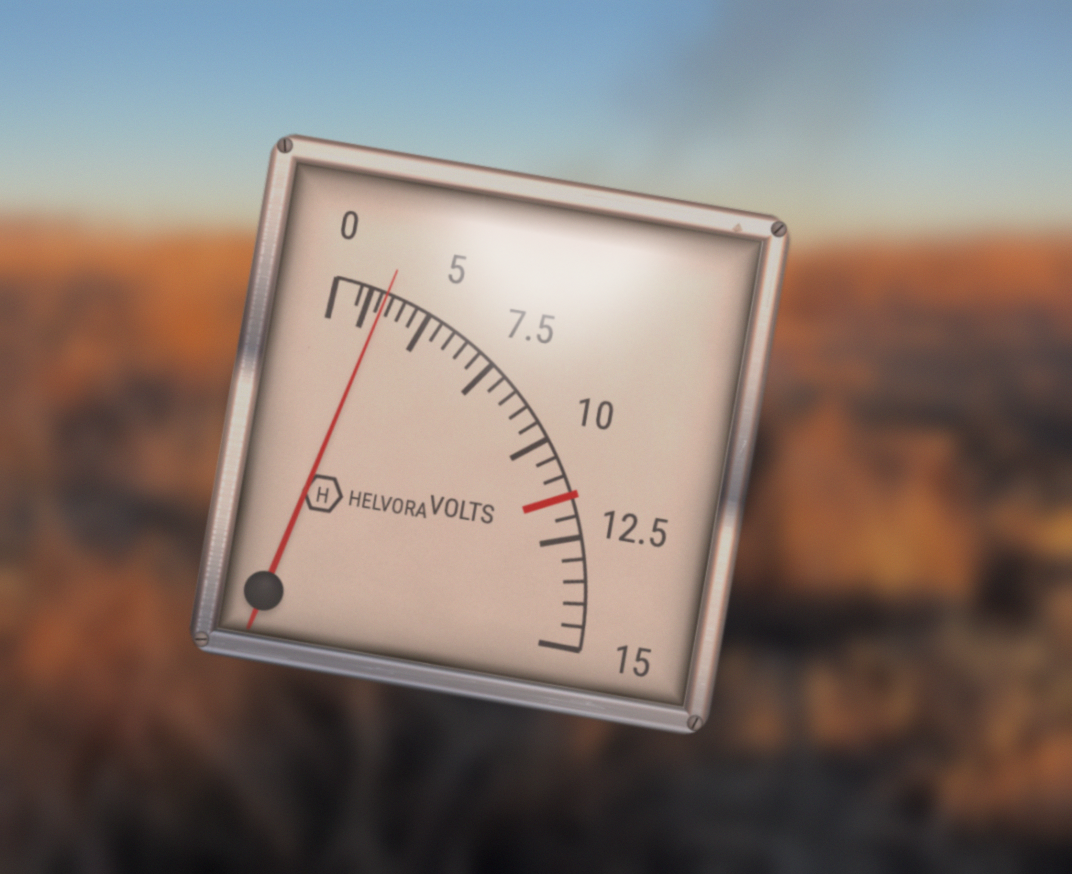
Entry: 3.25,V
